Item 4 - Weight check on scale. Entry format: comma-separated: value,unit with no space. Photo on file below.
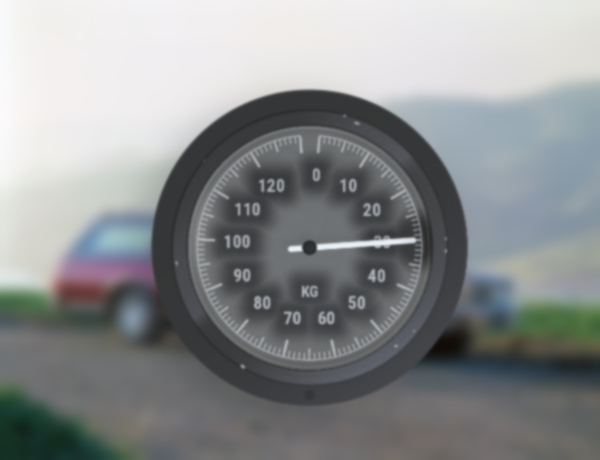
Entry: 30,kg
